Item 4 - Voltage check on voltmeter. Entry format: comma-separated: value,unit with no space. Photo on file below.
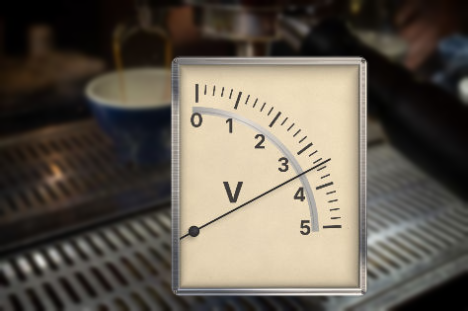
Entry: 3.5,V
